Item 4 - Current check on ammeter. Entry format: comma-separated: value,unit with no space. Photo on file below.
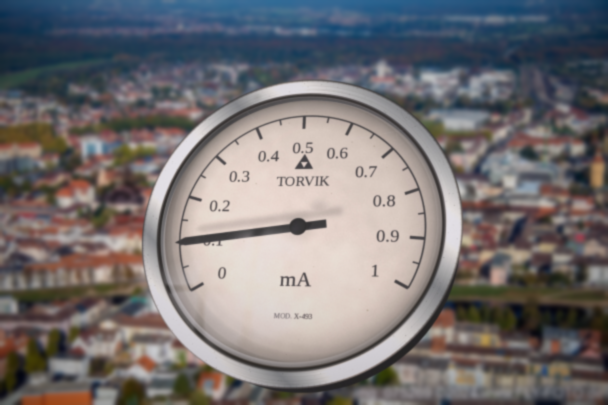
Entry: 0.1,mA
